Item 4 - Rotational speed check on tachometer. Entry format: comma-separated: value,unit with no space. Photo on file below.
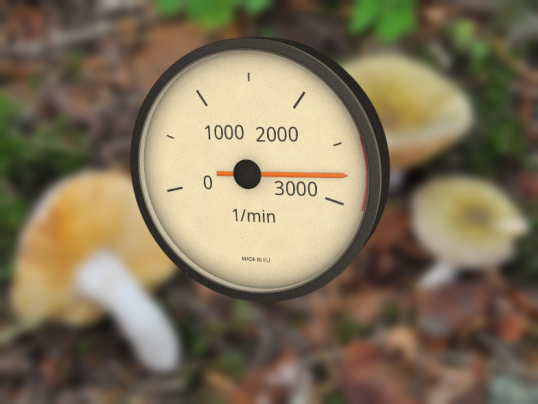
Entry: 2750,rpm
